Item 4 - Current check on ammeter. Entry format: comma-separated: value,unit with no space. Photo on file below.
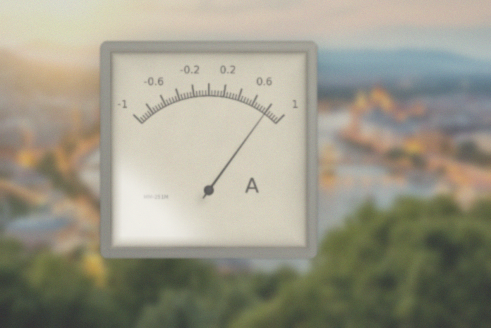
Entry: 0.8,A
